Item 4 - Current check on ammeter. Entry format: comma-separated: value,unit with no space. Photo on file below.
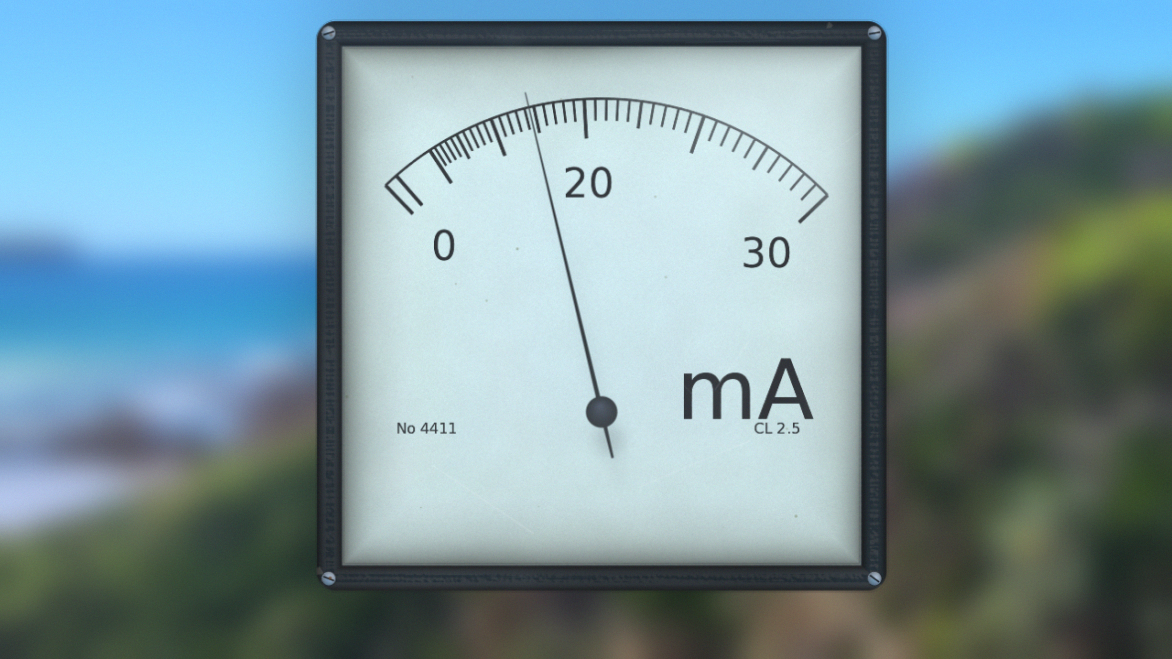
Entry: 17.25,mA
